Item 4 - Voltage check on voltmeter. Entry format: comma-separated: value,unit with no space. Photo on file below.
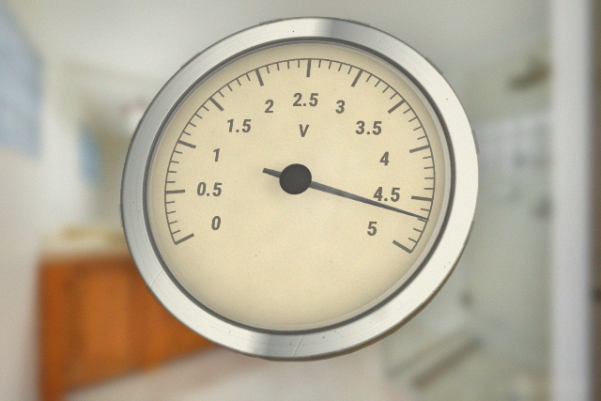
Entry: 4.7,V
